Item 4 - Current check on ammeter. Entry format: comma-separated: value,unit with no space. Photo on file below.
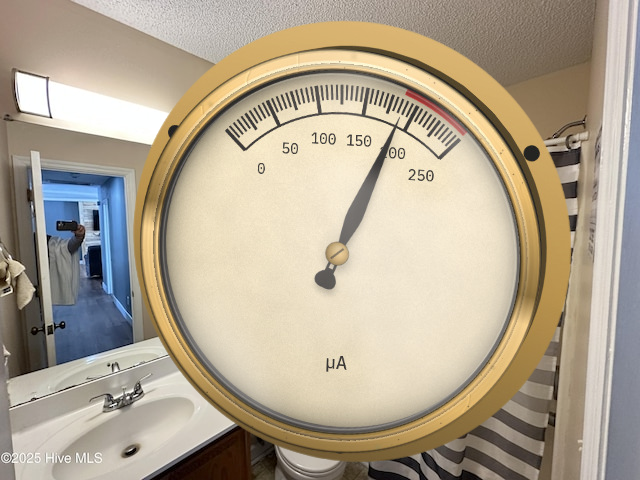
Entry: 190,µA
